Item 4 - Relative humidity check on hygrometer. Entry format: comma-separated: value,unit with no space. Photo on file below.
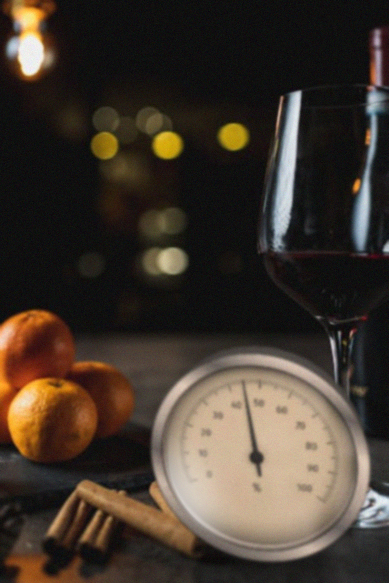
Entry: 45,%
